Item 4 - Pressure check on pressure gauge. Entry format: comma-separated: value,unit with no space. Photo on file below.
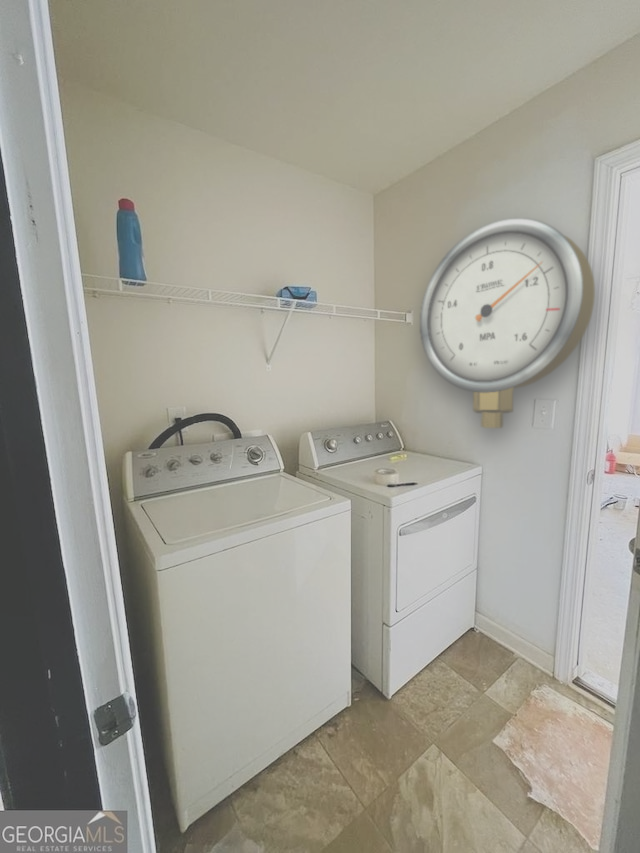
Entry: 1.15,MPa
